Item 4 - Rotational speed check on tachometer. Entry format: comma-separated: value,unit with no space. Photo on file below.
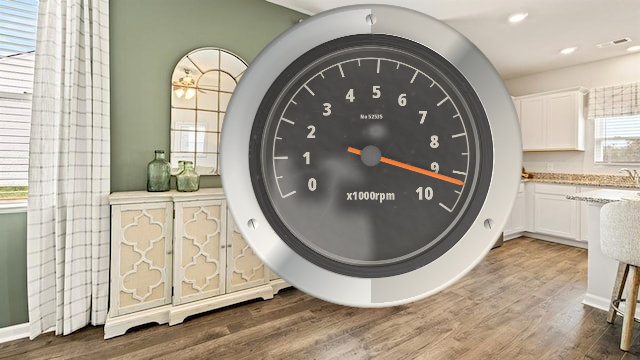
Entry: 9250,rpm
